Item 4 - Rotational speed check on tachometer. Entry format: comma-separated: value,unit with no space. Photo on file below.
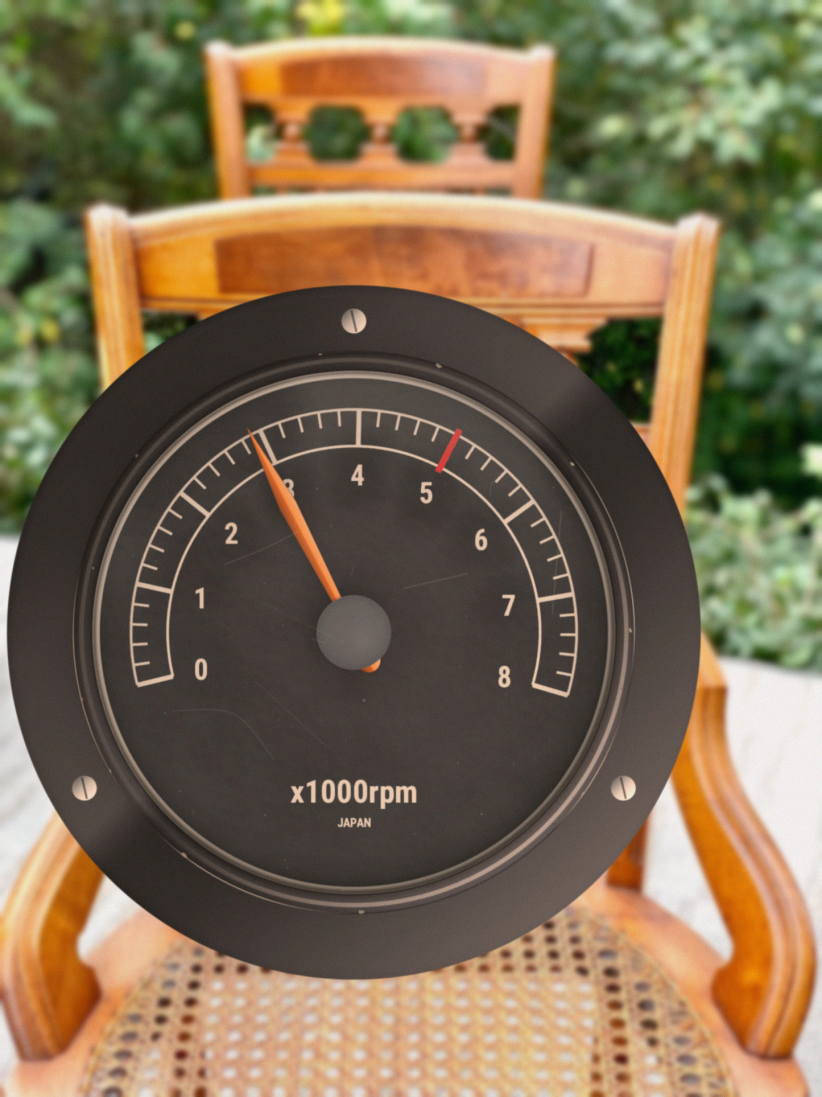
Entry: 2900,rpm
